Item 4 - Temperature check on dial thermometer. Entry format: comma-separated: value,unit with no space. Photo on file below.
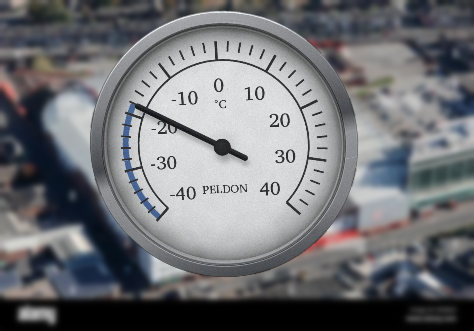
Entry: -18,°C
